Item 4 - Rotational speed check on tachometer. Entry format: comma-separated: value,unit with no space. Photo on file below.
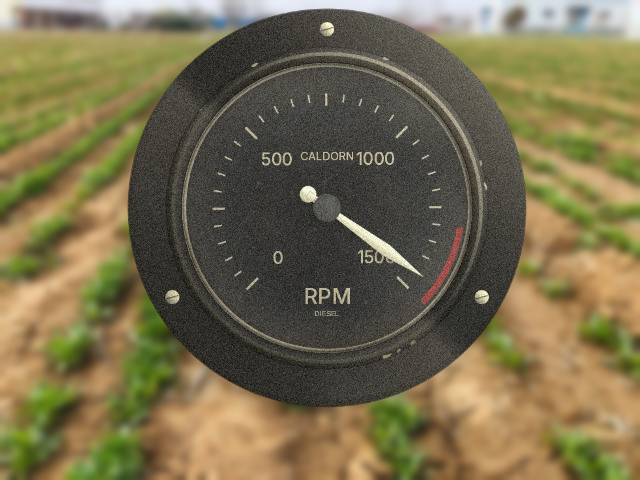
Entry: 1450,rpm
